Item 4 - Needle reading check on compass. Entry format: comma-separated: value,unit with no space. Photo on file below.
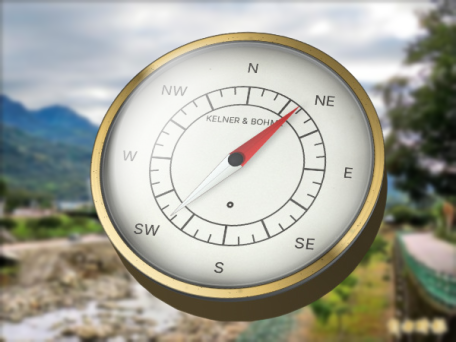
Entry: 40,°
